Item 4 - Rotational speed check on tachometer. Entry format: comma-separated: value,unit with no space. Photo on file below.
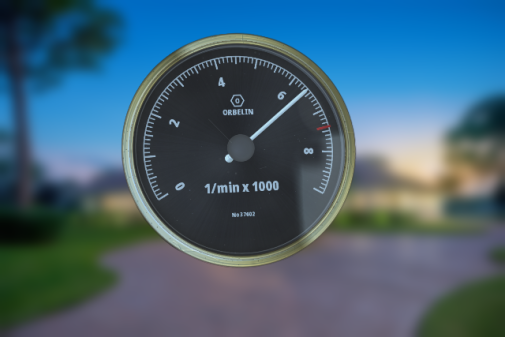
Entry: 6400,rpm
